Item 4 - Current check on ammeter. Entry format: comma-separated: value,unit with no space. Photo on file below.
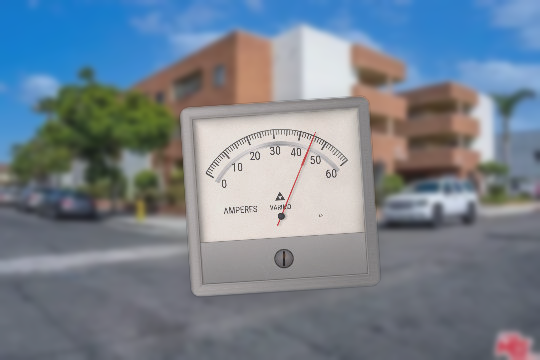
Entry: 45,A
